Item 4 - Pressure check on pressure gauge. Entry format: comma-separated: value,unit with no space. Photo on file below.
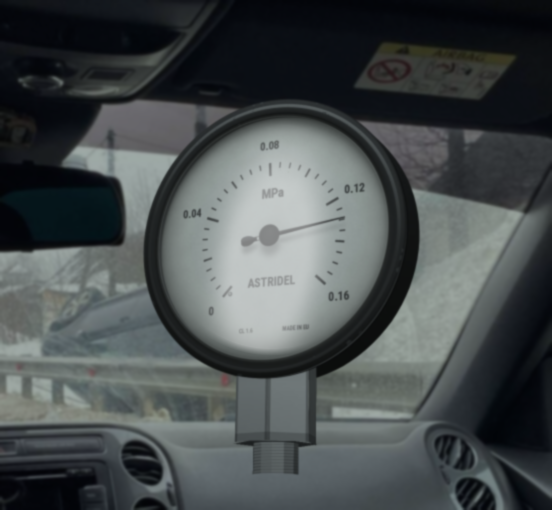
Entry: 0.13,MPa
